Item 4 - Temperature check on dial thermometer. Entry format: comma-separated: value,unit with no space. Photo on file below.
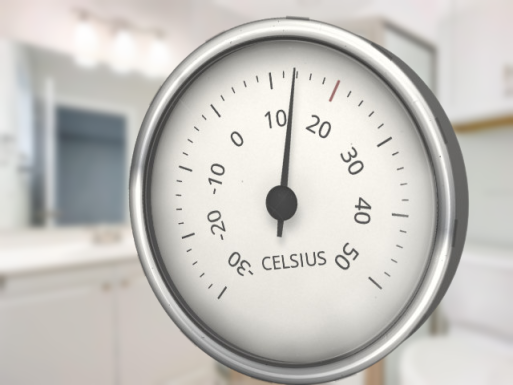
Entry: 14,°C
